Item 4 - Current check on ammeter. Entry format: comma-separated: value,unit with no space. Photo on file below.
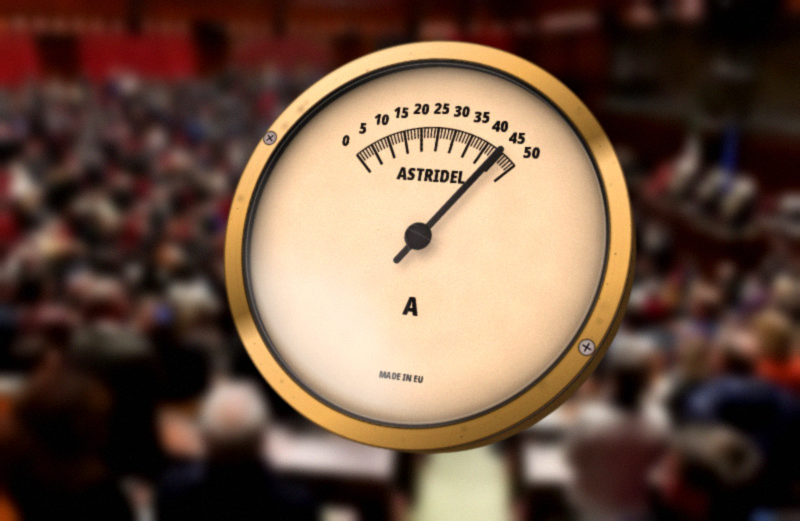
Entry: 45,A
